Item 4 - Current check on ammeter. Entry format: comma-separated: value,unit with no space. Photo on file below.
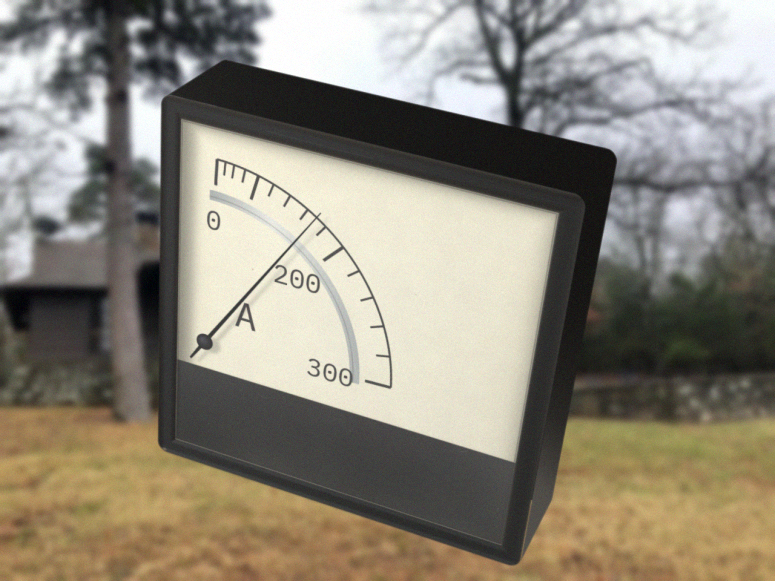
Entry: 170,A
